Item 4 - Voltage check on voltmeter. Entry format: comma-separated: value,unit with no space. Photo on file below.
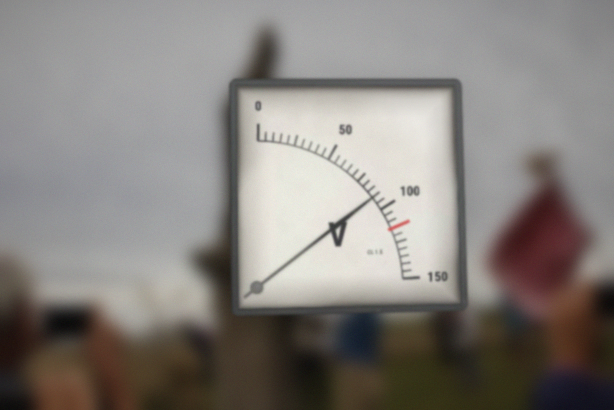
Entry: 90,V
